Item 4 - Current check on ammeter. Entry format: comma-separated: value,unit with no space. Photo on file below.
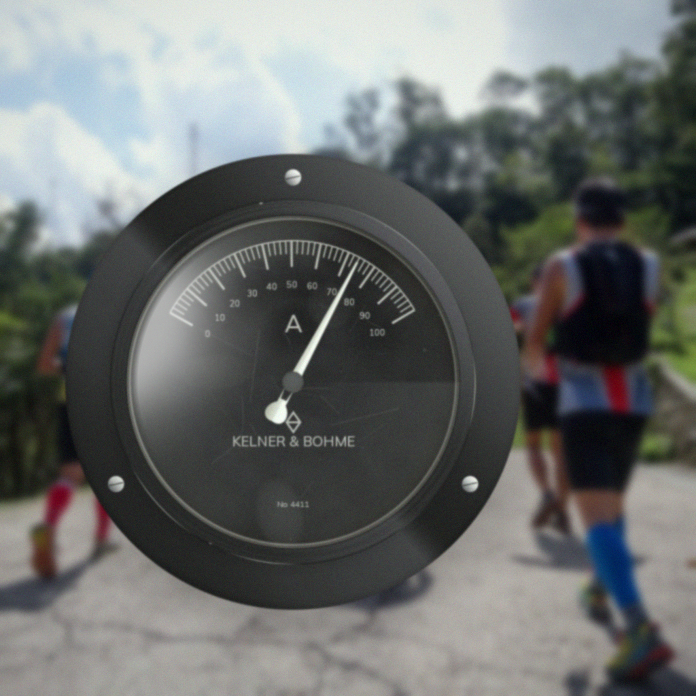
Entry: 74,A
